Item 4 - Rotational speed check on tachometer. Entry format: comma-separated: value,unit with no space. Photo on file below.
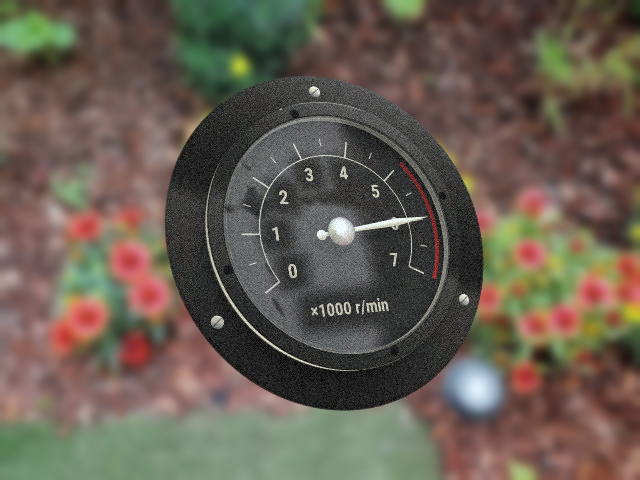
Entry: 6000,rpm
